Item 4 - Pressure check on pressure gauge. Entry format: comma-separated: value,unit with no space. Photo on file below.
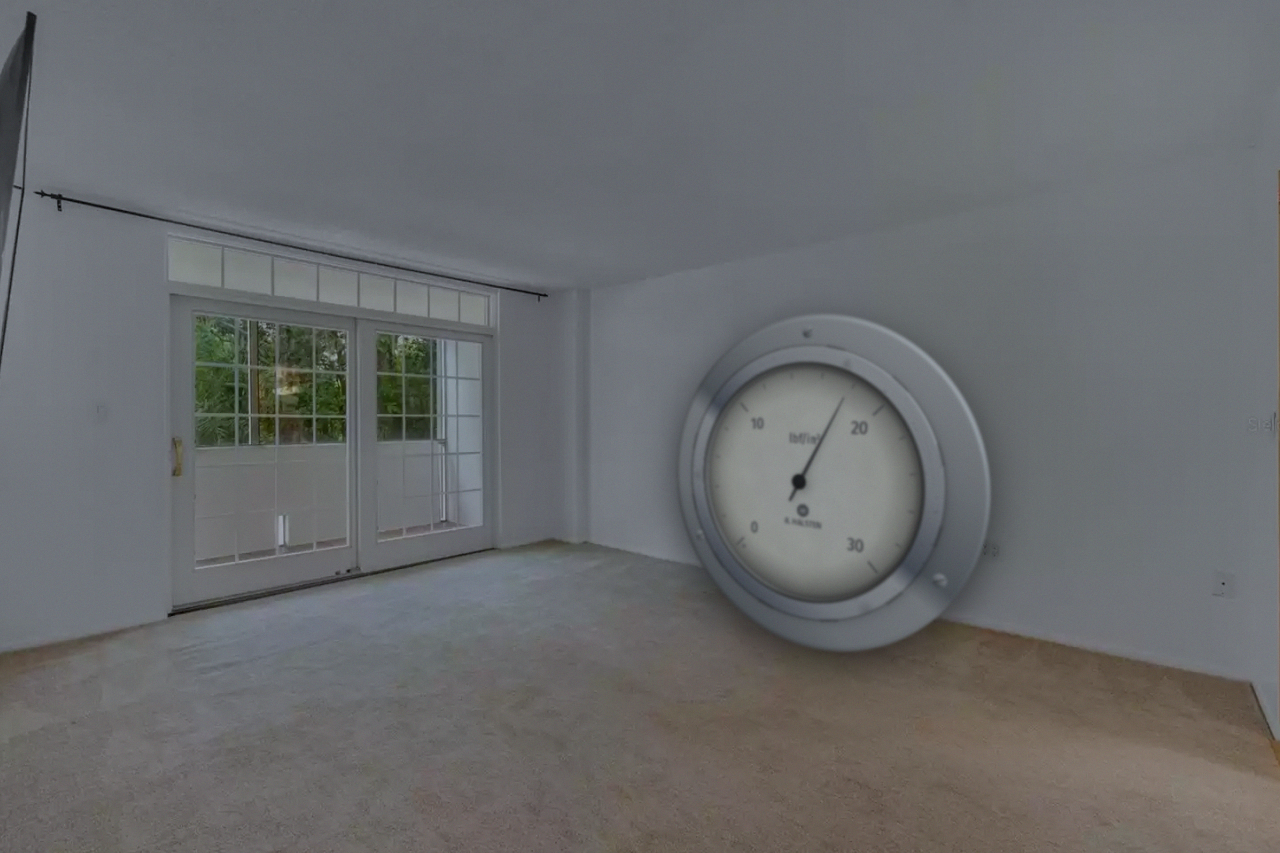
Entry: 18,psi
